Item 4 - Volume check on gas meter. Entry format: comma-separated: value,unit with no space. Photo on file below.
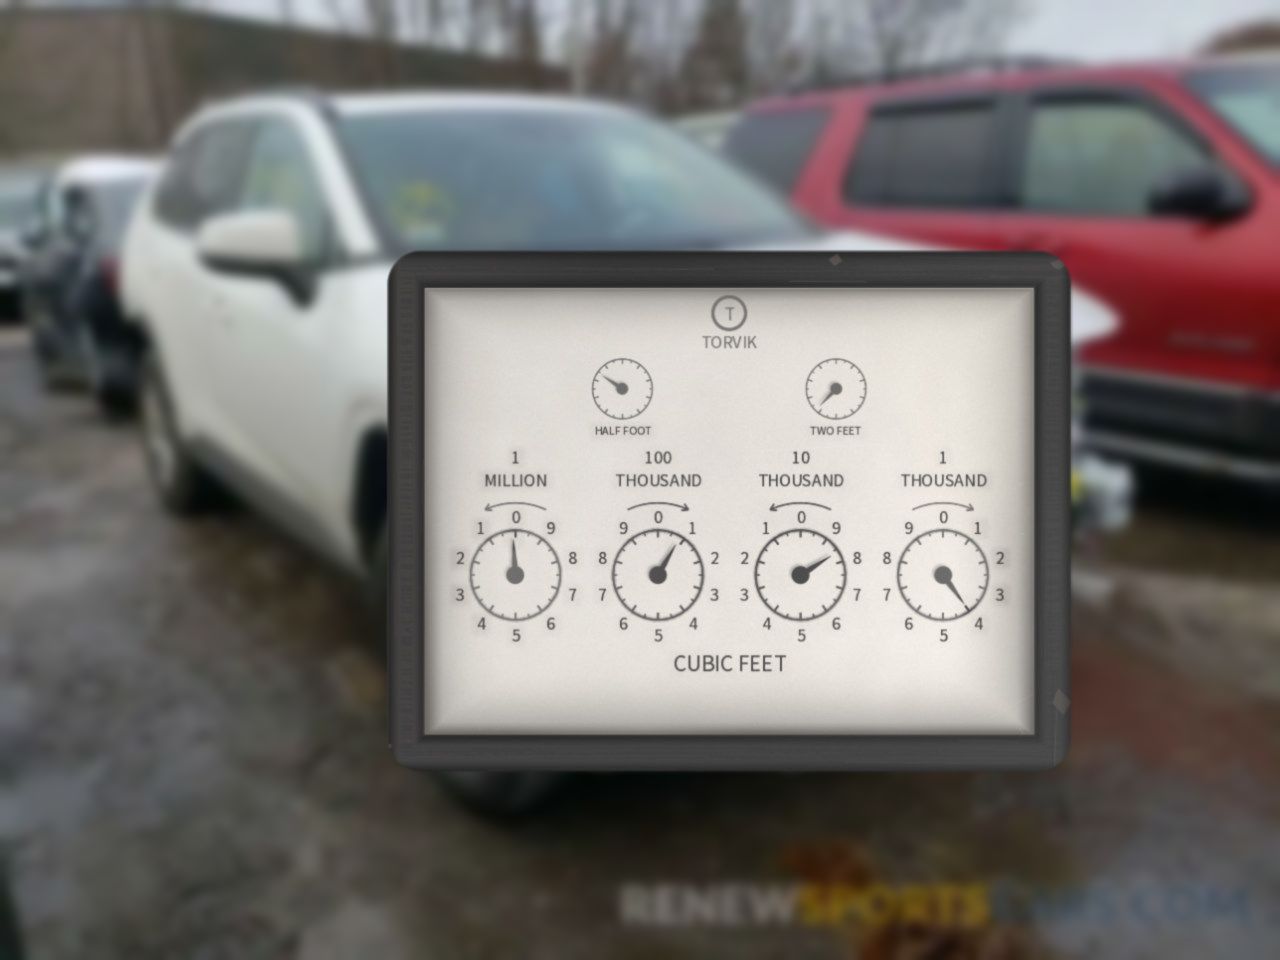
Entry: 8400,ft³
